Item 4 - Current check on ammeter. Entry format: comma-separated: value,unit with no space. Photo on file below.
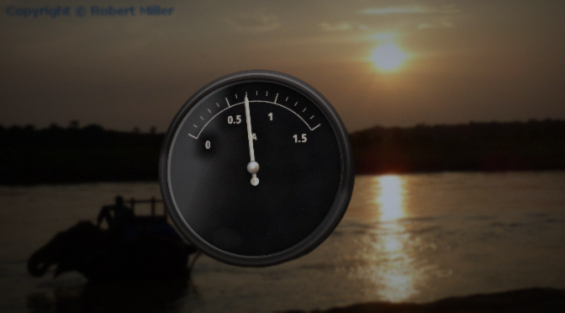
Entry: 0.7,A
